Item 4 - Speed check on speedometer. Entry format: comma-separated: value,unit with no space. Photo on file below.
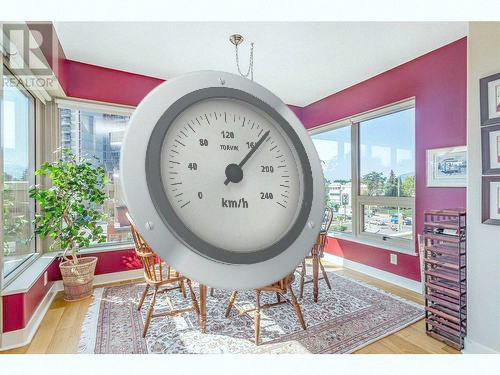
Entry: 165,km/h
